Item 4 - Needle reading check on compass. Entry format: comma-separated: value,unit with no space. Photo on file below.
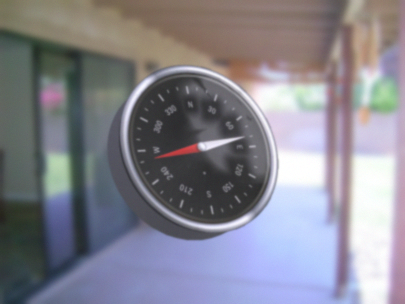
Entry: 260,°
